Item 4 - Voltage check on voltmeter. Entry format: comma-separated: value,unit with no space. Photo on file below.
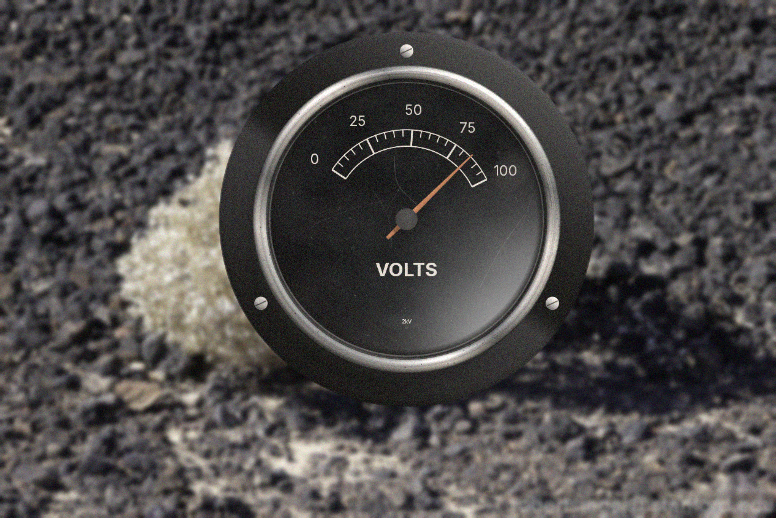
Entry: 85,V
